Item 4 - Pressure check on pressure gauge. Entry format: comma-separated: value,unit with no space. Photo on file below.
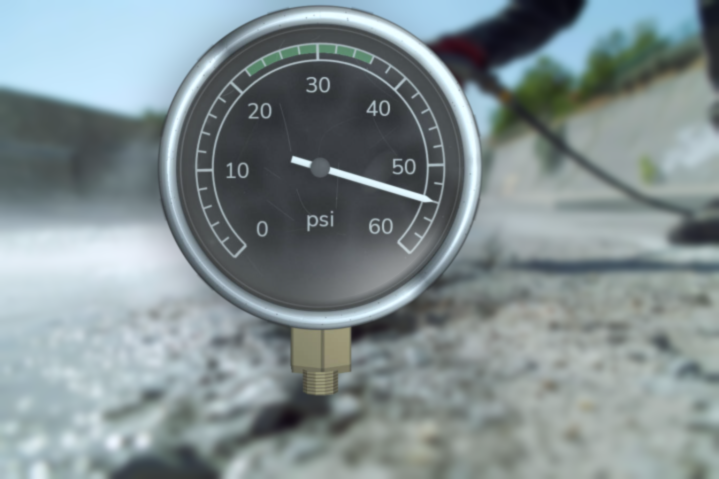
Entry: 54,psi
